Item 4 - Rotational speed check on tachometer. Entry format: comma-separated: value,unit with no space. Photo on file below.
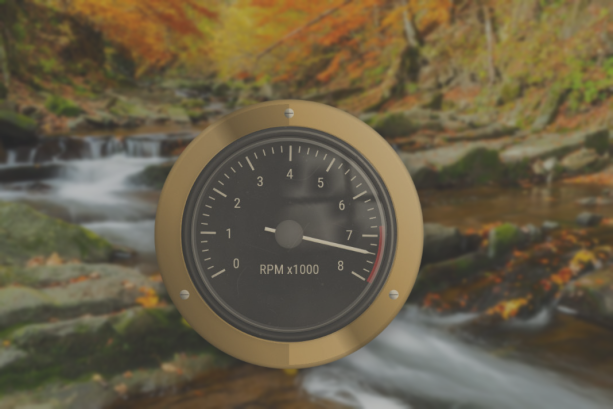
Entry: 7400,rpm
